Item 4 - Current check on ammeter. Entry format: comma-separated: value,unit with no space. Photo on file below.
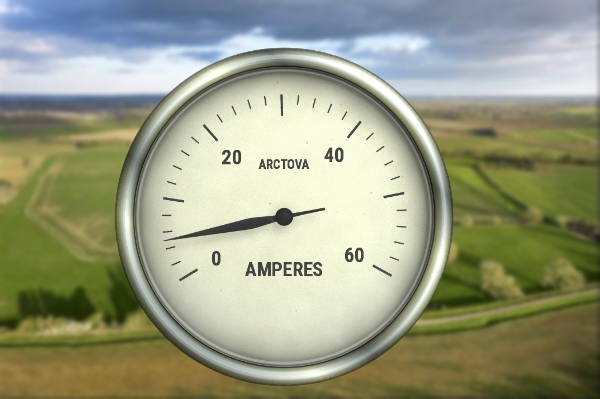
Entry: 5,A
